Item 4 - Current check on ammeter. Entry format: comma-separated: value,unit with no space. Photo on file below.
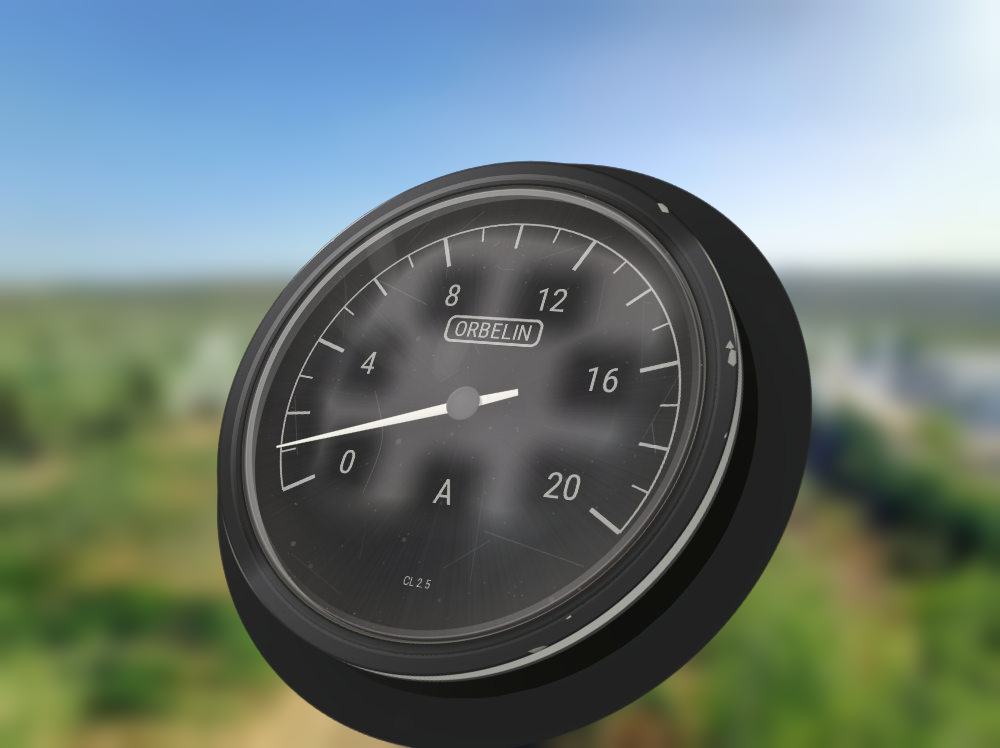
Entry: 1,A
